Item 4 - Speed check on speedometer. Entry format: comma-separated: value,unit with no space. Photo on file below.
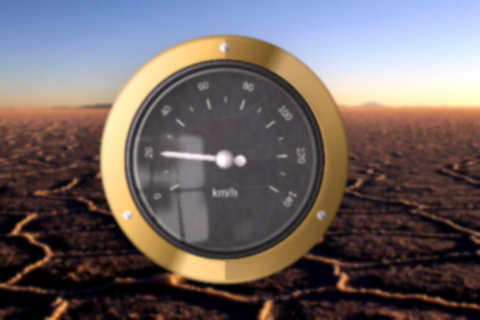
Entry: 20,km/h
